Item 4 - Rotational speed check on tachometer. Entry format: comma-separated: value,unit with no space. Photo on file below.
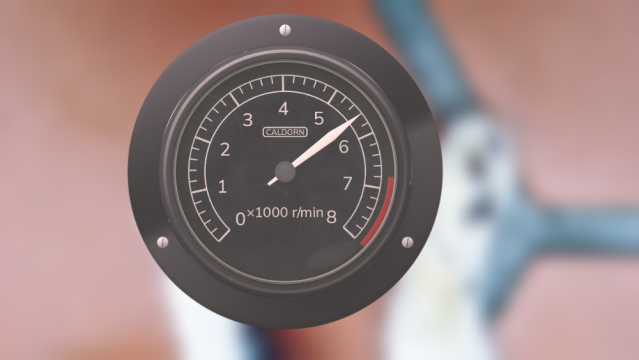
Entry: 5600,rpm
